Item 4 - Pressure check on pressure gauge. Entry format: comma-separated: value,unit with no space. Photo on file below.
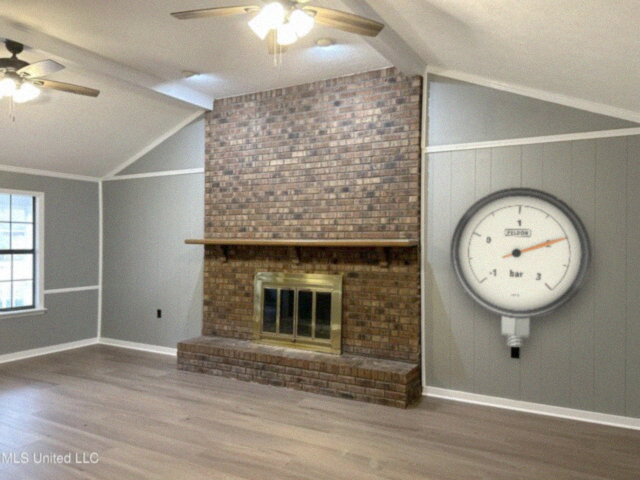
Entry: 2,bar
